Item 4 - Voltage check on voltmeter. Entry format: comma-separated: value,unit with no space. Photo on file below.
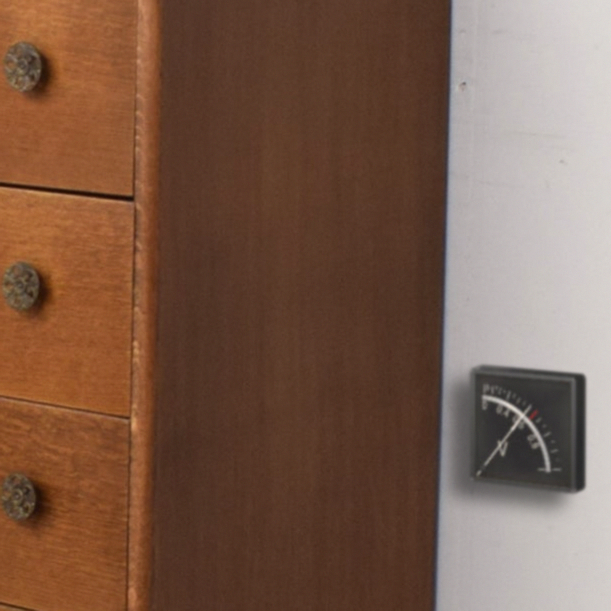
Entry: 0.6,V
